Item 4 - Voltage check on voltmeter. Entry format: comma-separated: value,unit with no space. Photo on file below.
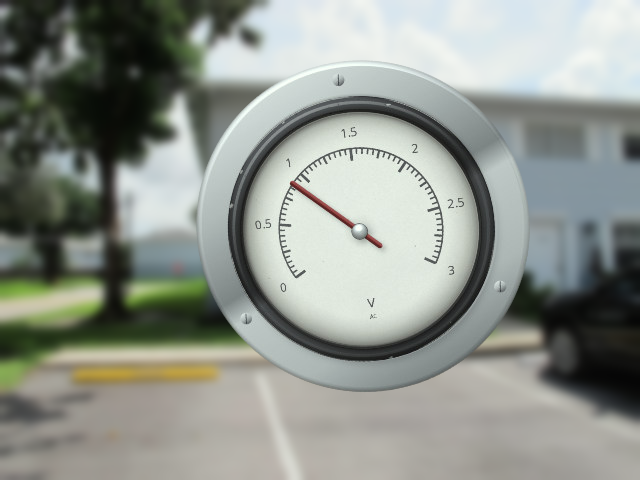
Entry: 0.9,V
